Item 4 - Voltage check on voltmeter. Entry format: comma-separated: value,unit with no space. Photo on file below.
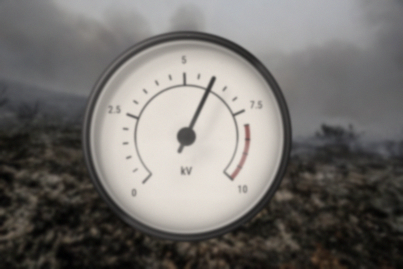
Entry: 6,kV
